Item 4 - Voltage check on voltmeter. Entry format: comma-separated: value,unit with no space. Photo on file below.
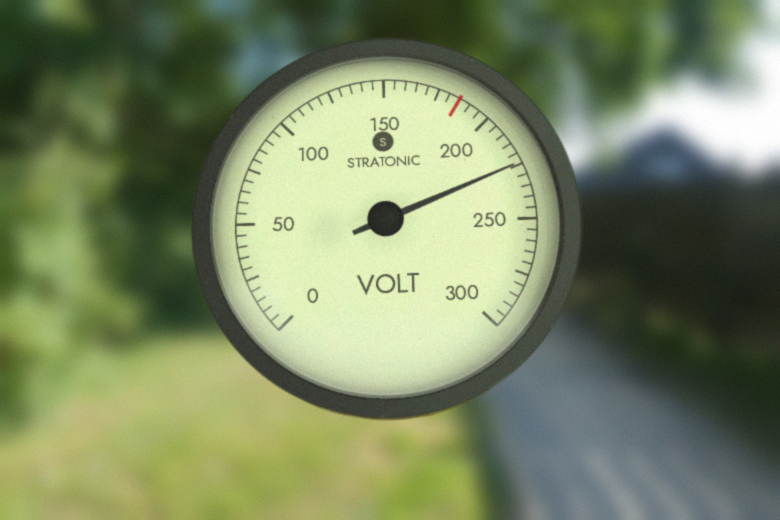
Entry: 225,V
